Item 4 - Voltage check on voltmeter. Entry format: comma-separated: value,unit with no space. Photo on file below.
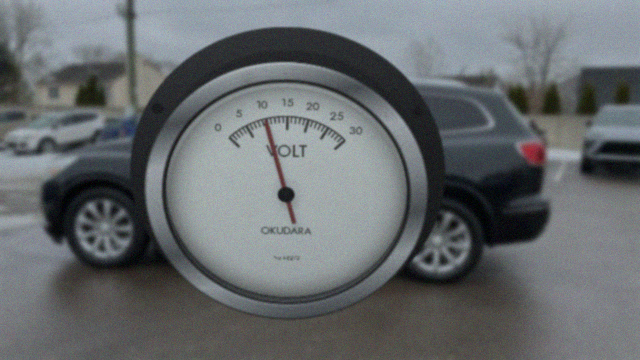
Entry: 10,V
